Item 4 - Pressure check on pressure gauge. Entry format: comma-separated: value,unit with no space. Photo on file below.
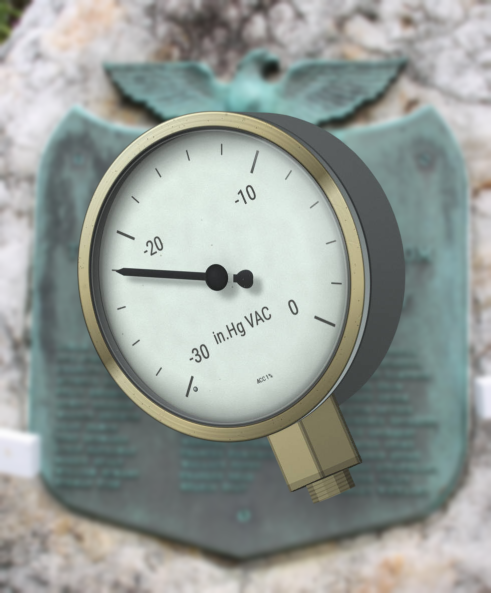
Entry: -22,inHg
